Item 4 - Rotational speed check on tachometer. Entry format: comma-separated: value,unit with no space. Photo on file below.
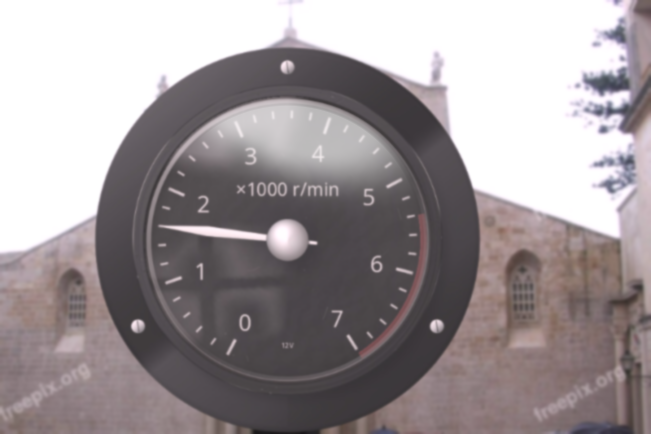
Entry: 1600,rpm
